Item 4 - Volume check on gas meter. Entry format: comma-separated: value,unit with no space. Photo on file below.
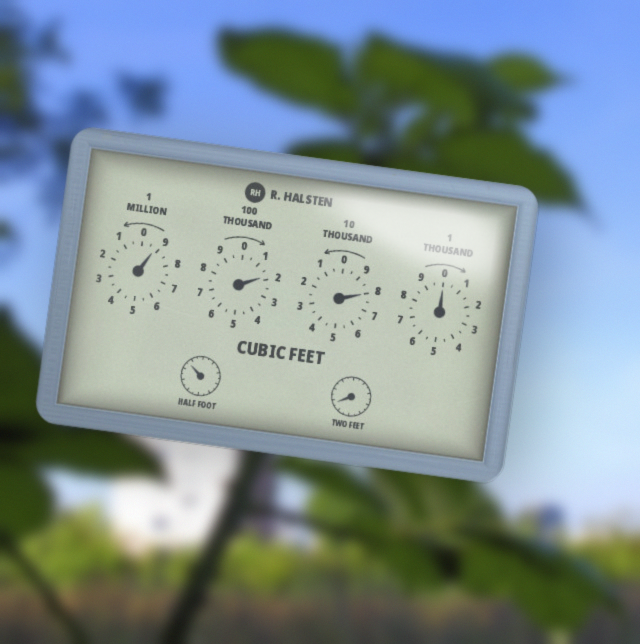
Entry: 918000,ft³
